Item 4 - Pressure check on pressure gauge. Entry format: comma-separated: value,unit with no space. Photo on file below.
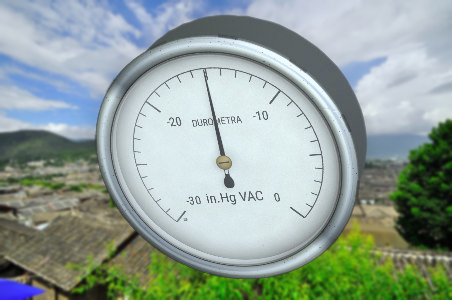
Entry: -15,inHg
